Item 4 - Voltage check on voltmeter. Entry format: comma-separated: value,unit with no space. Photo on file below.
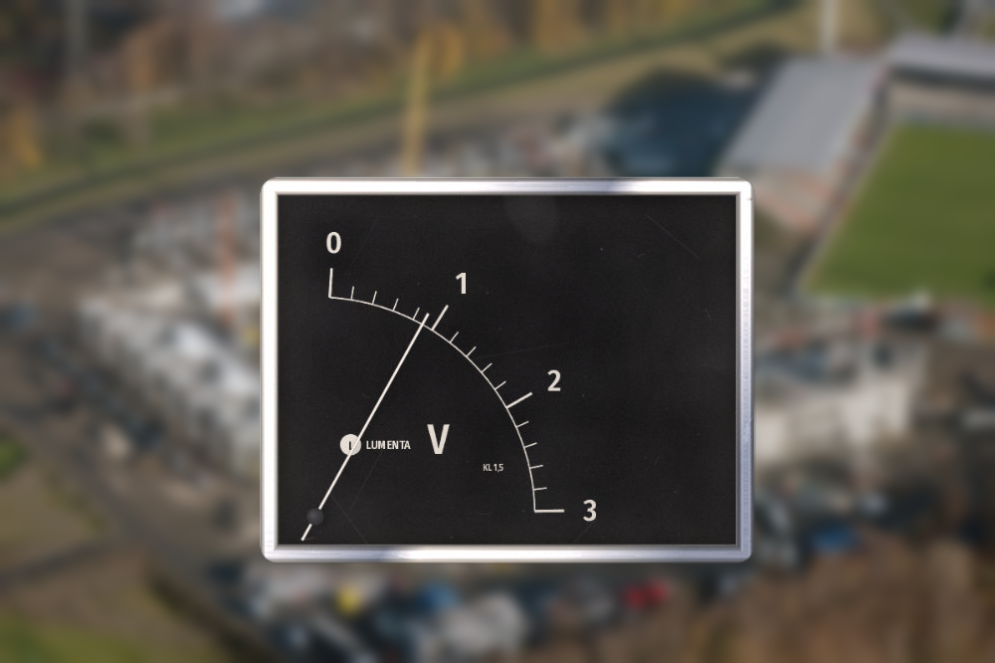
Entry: 0.9,V
